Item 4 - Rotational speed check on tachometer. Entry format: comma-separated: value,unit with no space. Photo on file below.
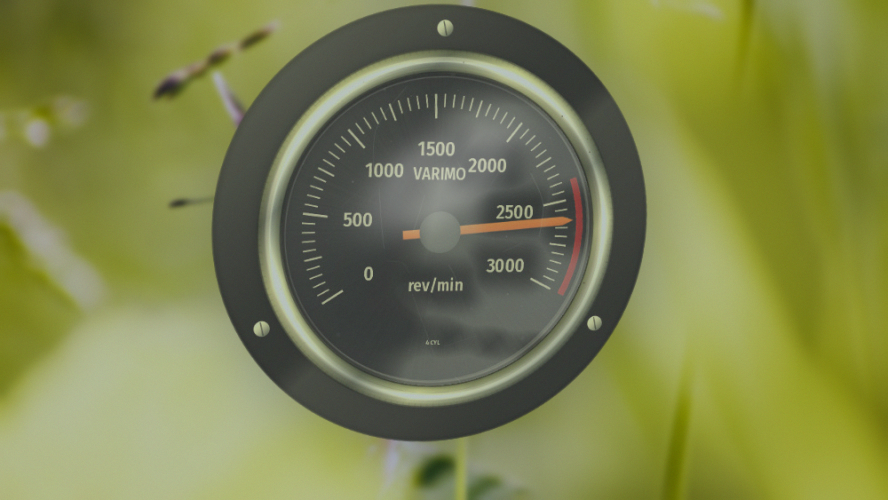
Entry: 2600,rpm
